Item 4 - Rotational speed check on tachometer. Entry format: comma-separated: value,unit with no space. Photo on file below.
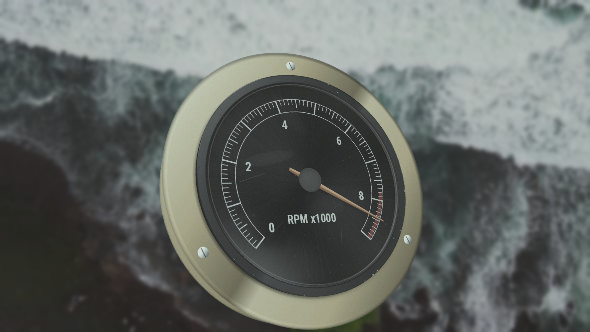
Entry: 8500,rpm
